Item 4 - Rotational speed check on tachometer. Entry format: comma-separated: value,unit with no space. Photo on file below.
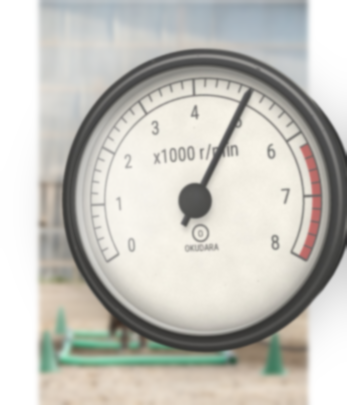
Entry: 5000,rpm
